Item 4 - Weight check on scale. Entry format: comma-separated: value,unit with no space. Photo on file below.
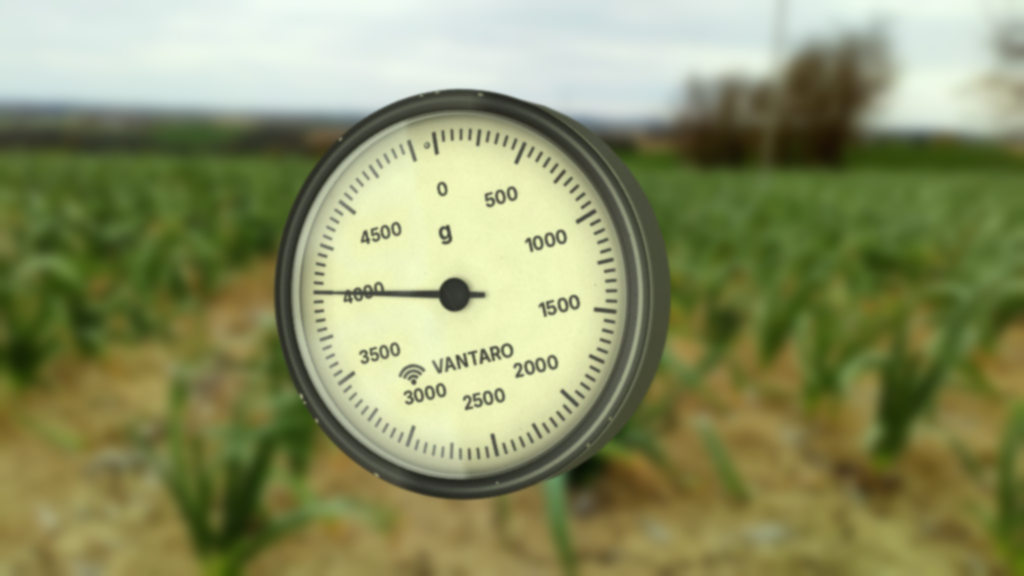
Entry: 4000,g
